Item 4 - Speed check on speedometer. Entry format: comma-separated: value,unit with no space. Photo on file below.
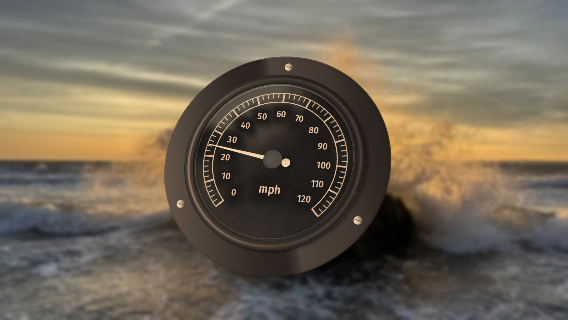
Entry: 24,mph
